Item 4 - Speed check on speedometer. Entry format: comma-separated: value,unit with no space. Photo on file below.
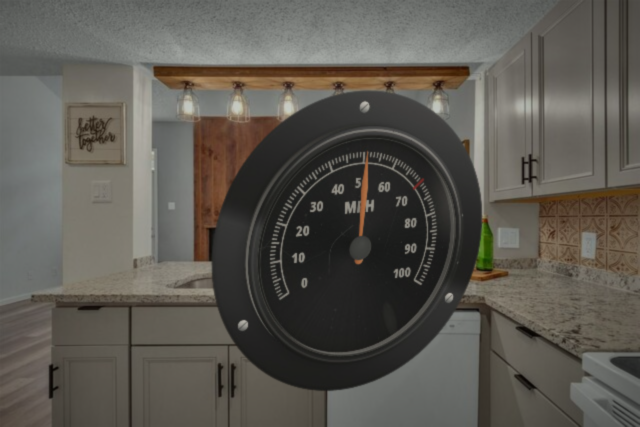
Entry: 50,mph
